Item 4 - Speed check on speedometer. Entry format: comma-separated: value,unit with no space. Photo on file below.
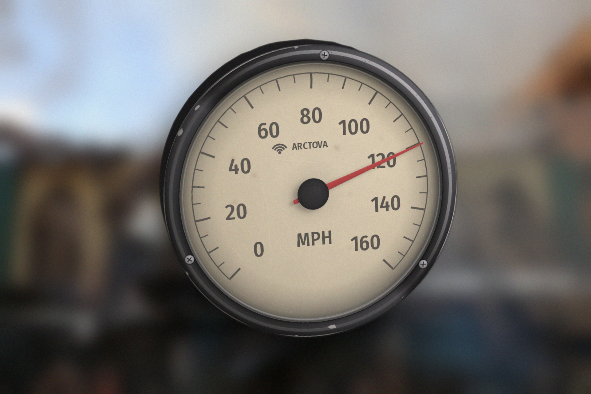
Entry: 120,mph
